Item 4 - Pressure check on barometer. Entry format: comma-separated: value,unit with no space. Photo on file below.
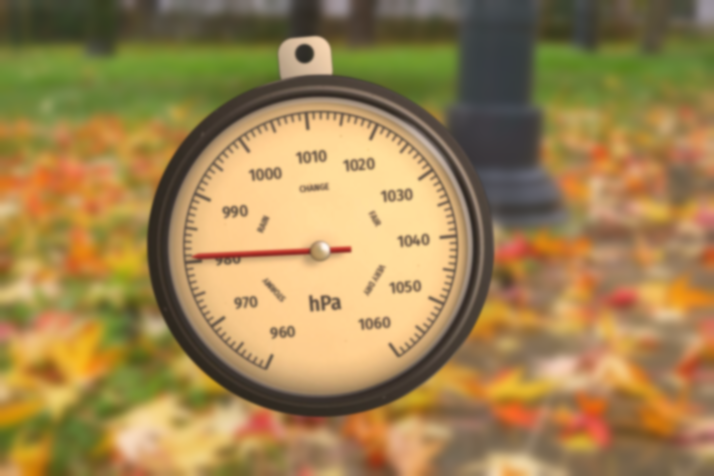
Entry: 981,hPa
